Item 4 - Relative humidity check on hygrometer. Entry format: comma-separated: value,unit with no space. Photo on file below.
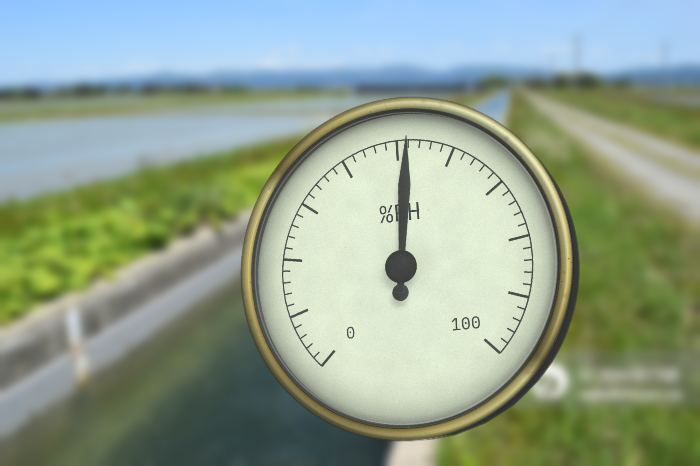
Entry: 52,%
